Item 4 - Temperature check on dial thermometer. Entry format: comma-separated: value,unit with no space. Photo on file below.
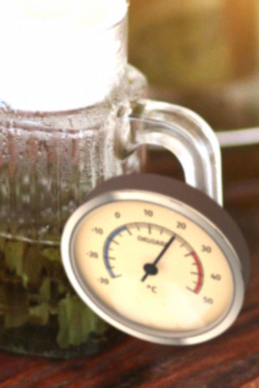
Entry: 20,°C
